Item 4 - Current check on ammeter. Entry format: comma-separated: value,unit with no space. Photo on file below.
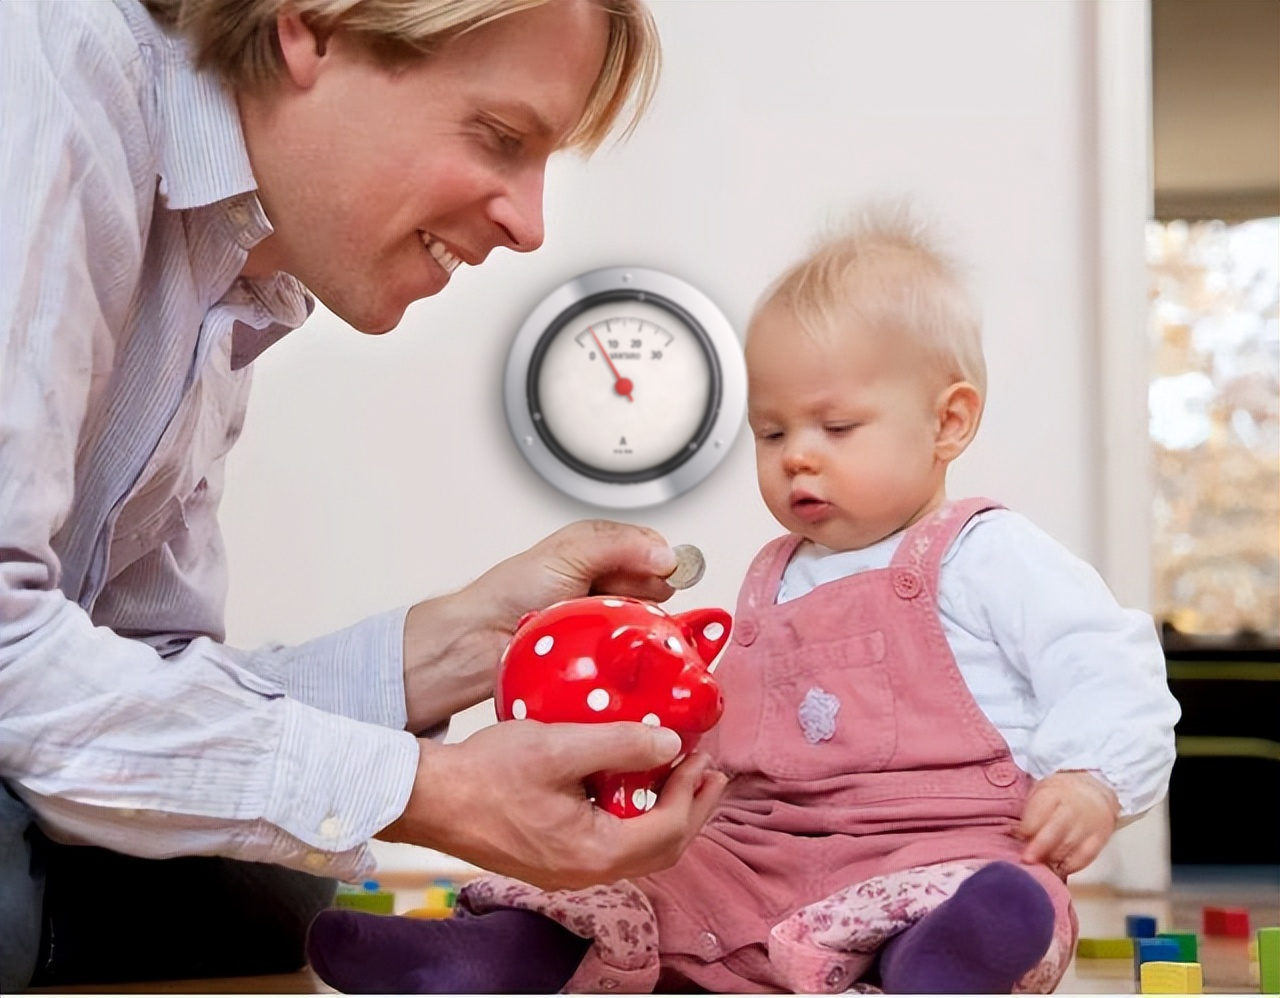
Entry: 5,A
